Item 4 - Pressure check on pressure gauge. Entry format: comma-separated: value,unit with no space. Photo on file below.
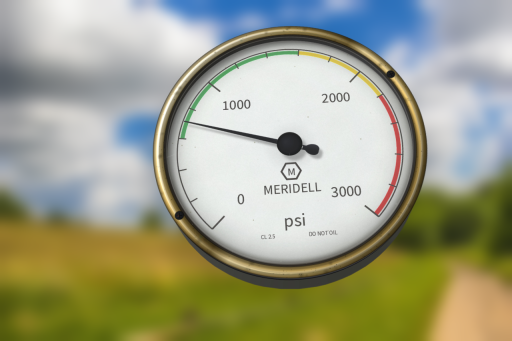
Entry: 700,psi
